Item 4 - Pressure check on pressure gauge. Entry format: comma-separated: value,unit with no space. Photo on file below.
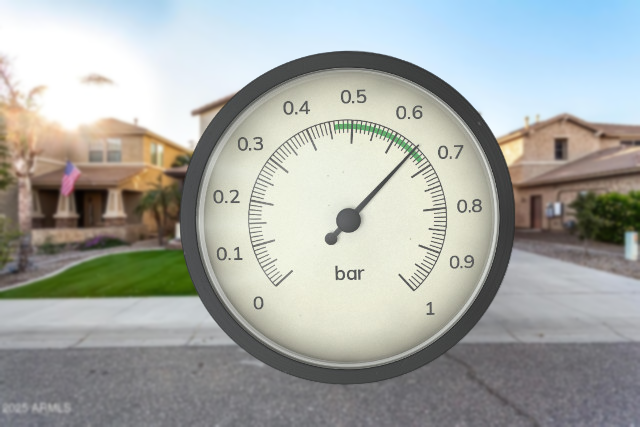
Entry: 0.65,bar
